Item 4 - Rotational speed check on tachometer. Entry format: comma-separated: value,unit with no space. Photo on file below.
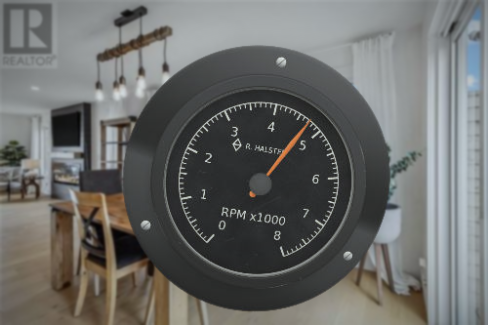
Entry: 4700,rpm
